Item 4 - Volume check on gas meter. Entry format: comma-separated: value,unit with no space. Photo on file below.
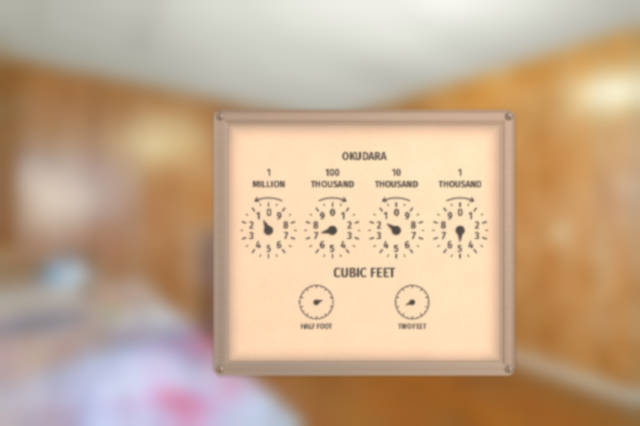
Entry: 71500,ft³
